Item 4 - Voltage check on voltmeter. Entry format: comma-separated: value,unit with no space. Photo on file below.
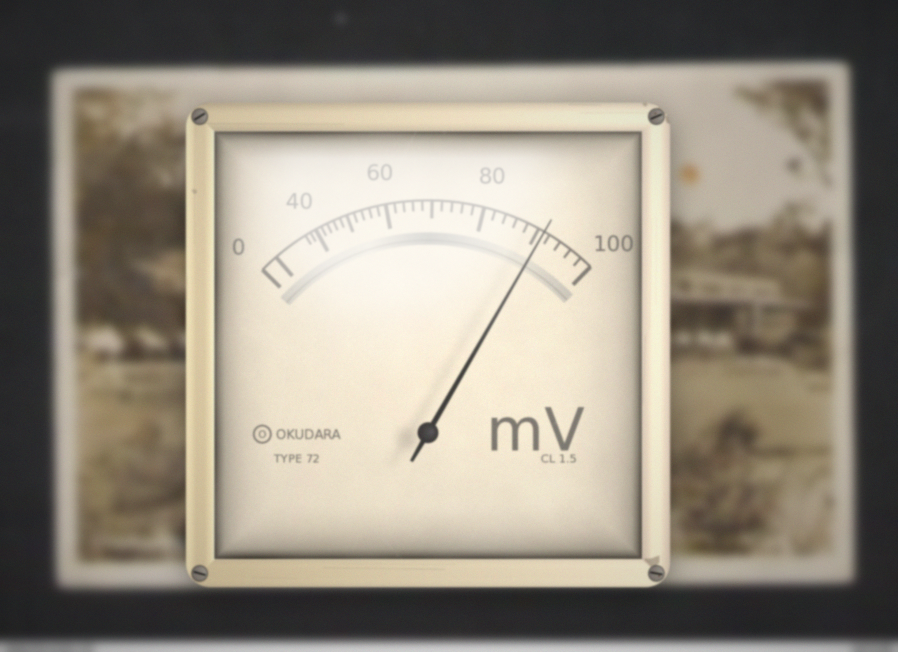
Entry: 91,mV
